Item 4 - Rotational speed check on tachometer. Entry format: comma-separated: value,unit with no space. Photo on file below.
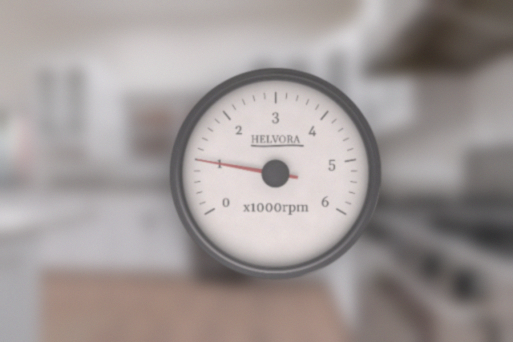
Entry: 1000,rpm
